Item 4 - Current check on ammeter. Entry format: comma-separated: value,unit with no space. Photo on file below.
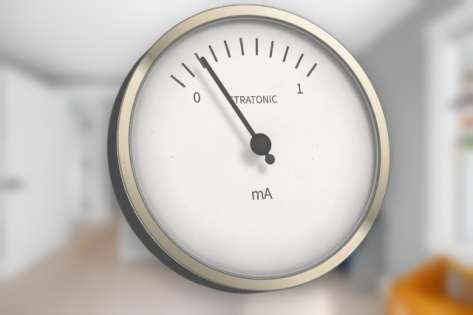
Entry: 0.2,mA
